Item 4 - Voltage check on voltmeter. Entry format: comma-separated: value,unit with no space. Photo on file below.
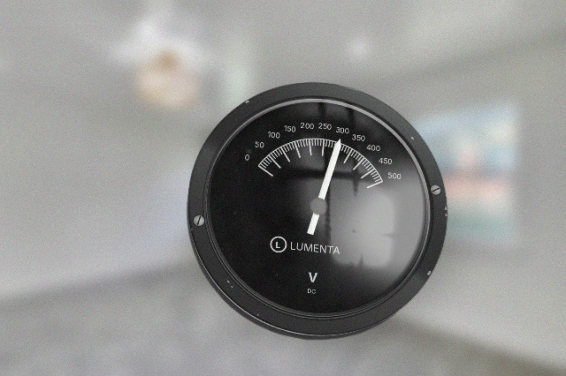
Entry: 300,V
